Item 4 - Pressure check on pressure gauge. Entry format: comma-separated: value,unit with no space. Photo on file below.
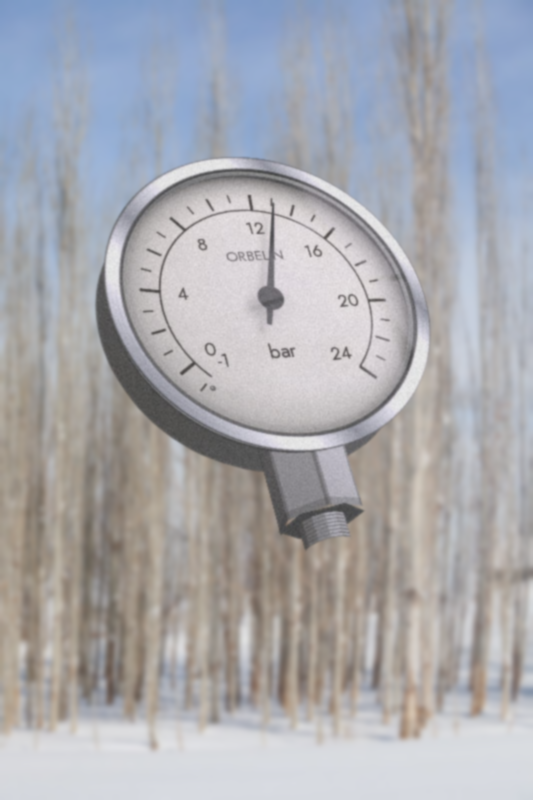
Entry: 13,bar
